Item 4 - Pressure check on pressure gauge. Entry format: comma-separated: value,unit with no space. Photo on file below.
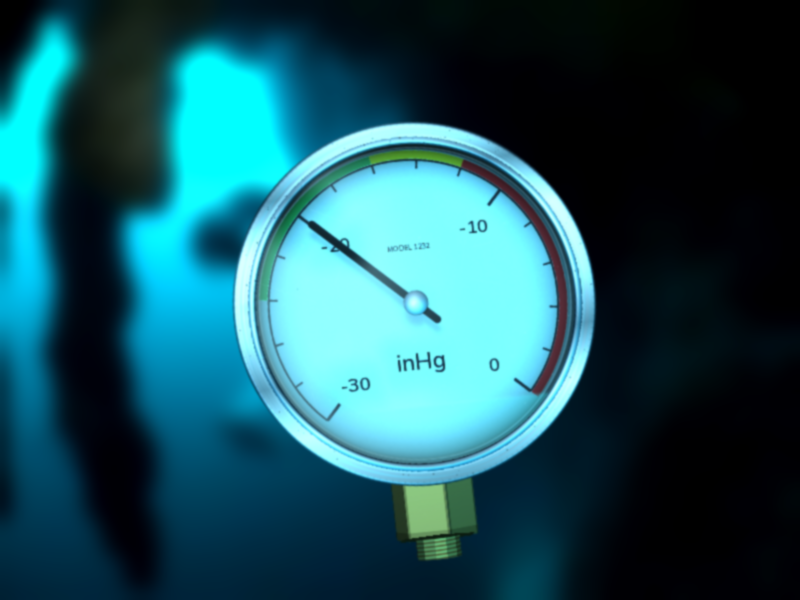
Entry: -20,inHg
